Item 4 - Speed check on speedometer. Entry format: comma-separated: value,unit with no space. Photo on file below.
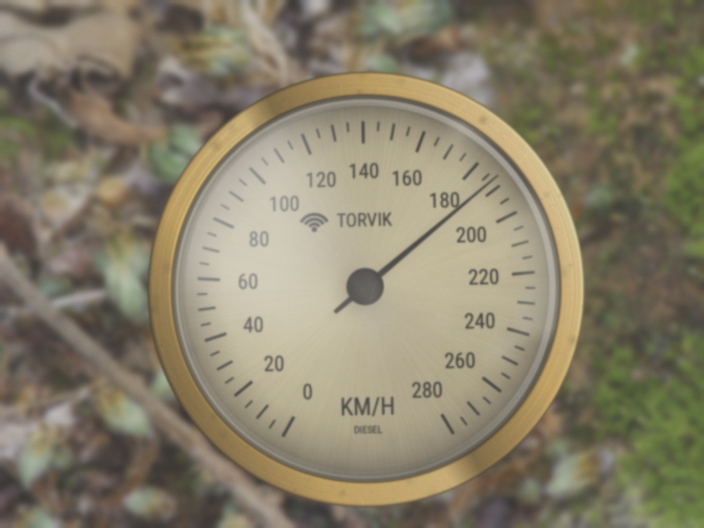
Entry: 187.5,km/h
